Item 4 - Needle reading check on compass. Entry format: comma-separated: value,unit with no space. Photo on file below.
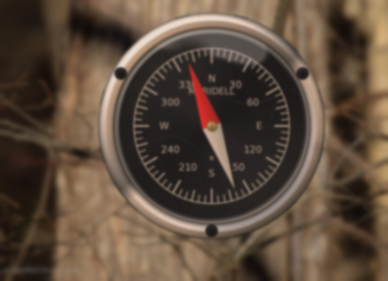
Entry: 340,°
